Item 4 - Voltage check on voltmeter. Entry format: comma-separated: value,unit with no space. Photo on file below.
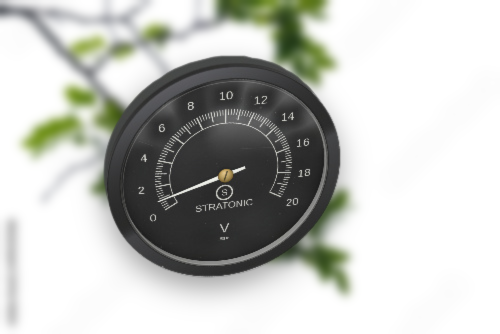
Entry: 1,V
